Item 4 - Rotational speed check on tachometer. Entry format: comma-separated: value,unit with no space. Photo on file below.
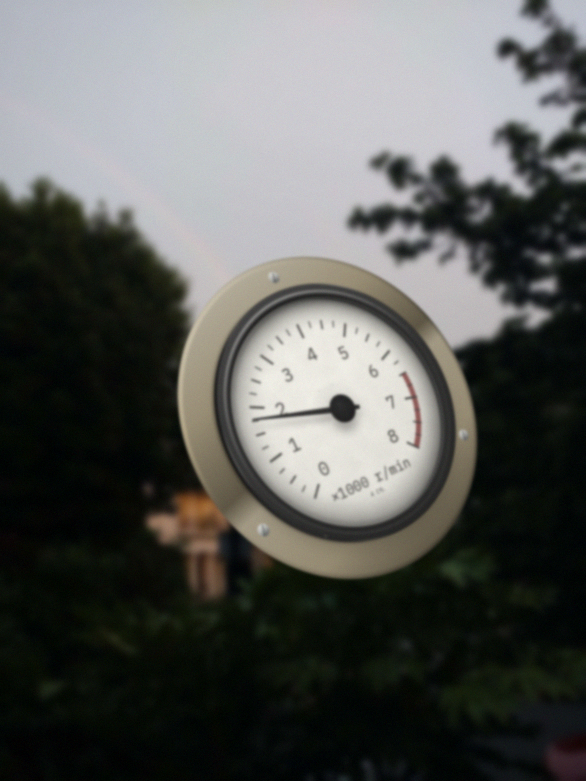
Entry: 1750,rpm
